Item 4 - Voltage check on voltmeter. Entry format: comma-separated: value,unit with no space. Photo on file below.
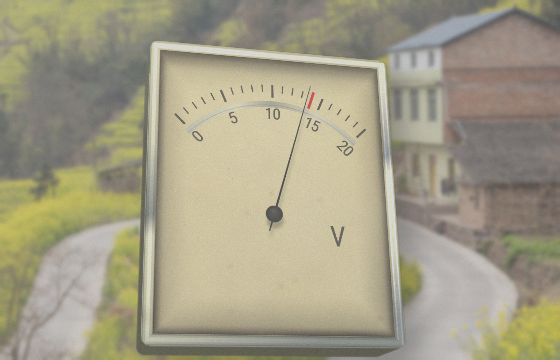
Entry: 13.5,V
